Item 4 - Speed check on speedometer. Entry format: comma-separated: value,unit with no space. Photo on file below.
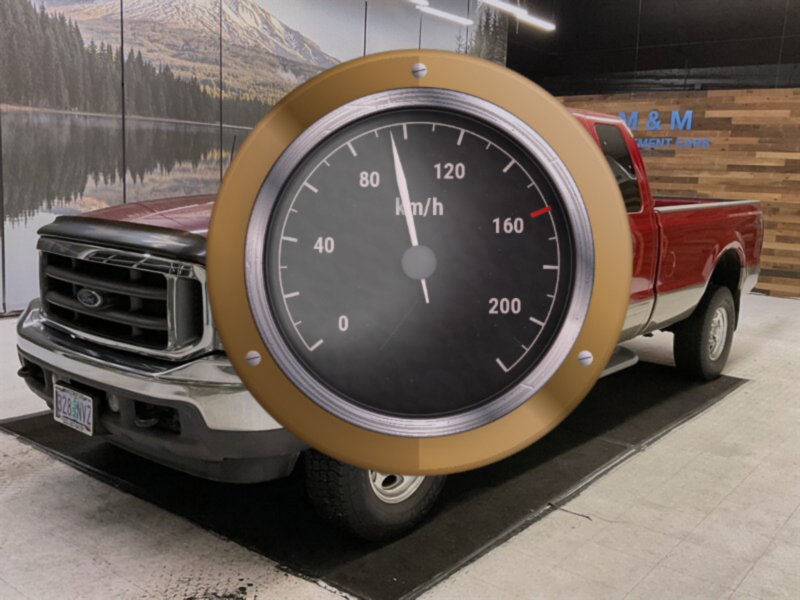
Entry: 95,km/h
